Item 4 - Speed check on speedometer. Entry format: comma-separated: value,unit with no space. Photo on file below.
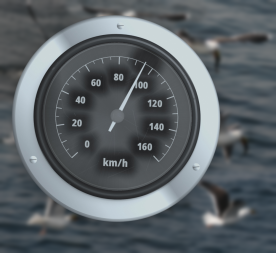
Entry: 95,km/h
